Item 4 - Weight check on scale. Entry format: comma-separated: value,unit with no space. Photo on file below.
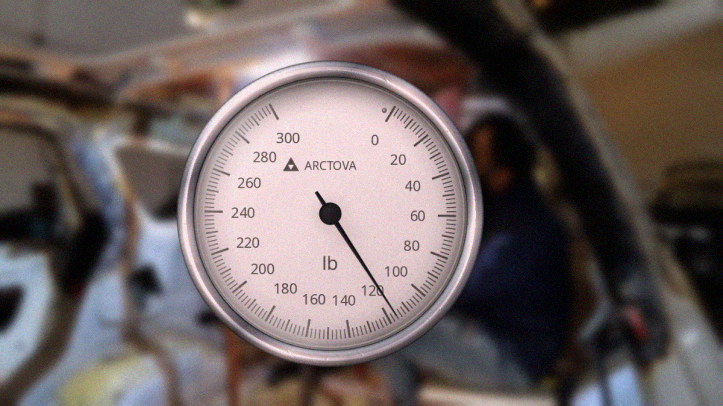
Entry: 116,lb
